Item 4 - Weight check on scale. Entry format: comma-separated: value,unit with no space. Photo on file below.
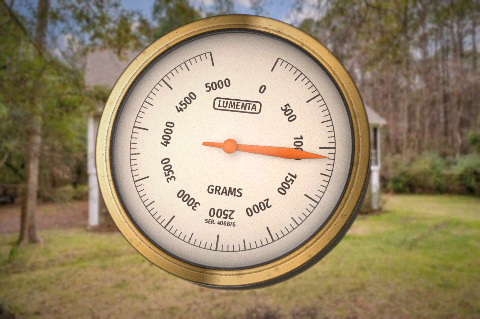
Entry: 1100,g
